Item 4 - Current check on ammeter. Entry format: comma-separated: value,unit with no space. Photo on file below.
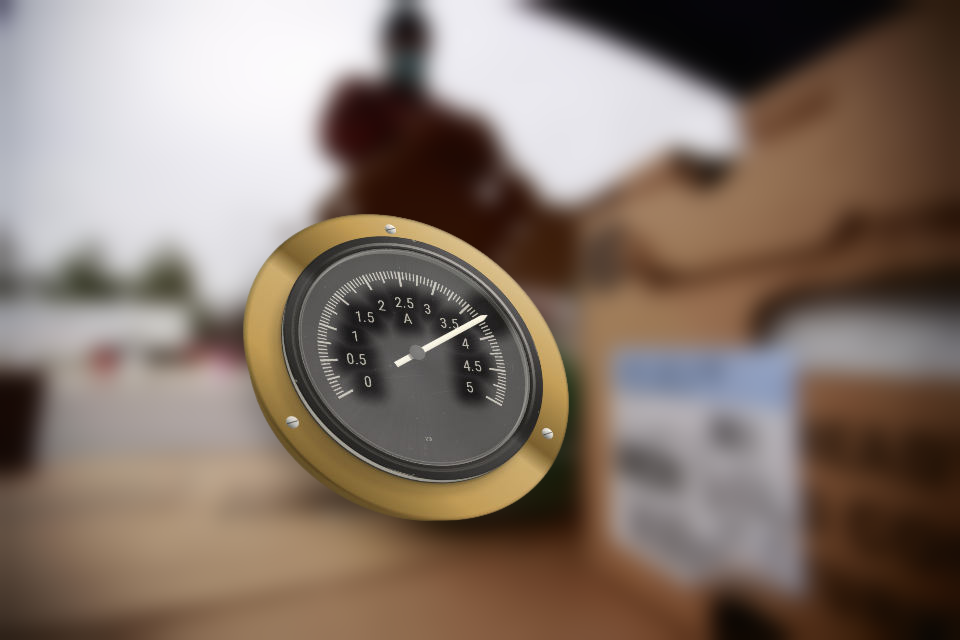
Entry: 3.75,A
